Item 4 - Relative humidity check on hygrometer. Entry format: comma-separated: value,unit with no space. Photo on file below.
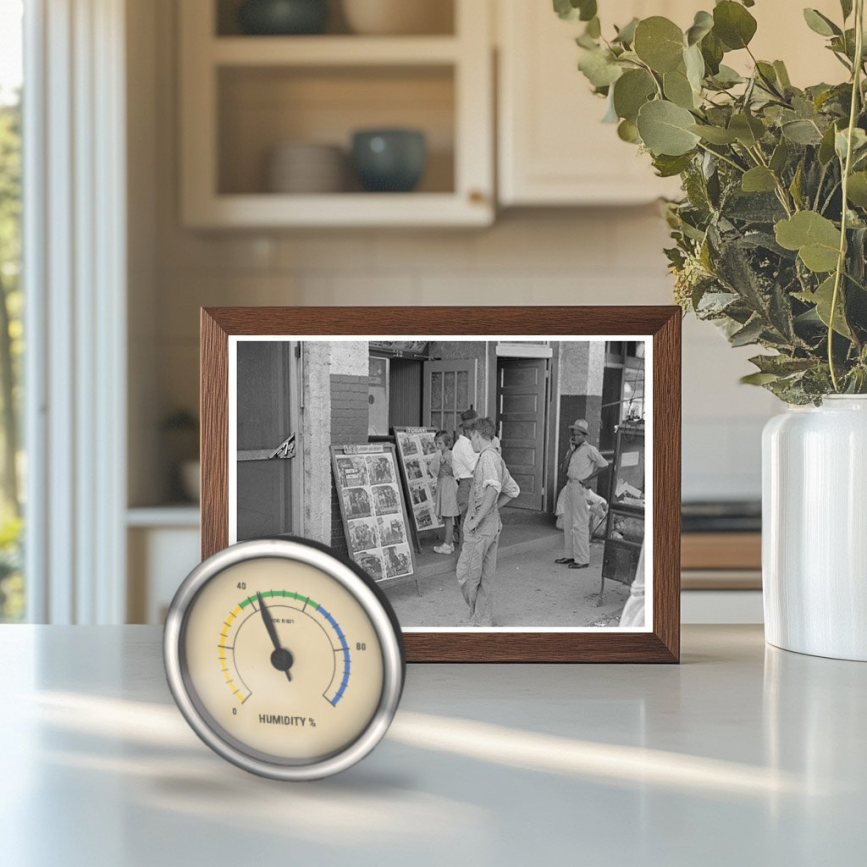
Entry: 44,%
